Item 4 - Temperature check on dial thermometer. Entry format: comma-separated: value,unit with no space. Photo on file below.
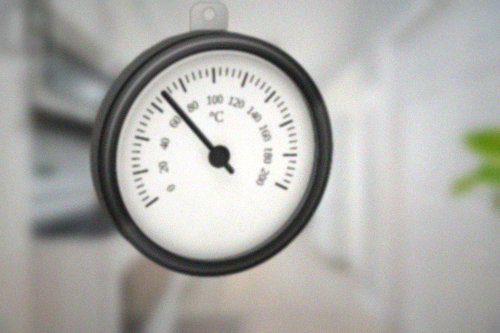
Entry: 68,°C
